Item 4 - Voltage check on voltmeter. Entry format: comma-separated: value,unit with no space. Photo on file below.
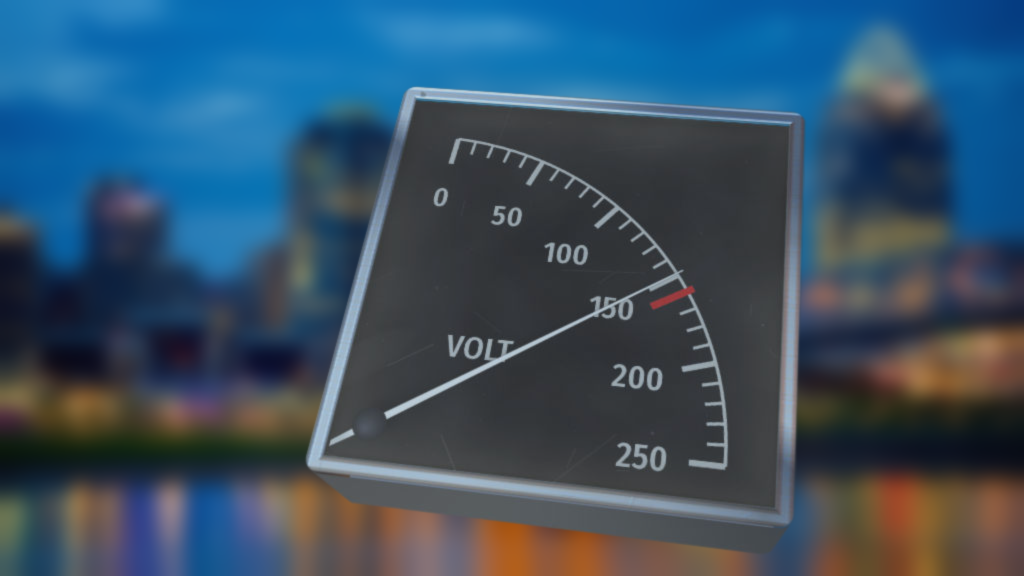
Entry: 150,V
